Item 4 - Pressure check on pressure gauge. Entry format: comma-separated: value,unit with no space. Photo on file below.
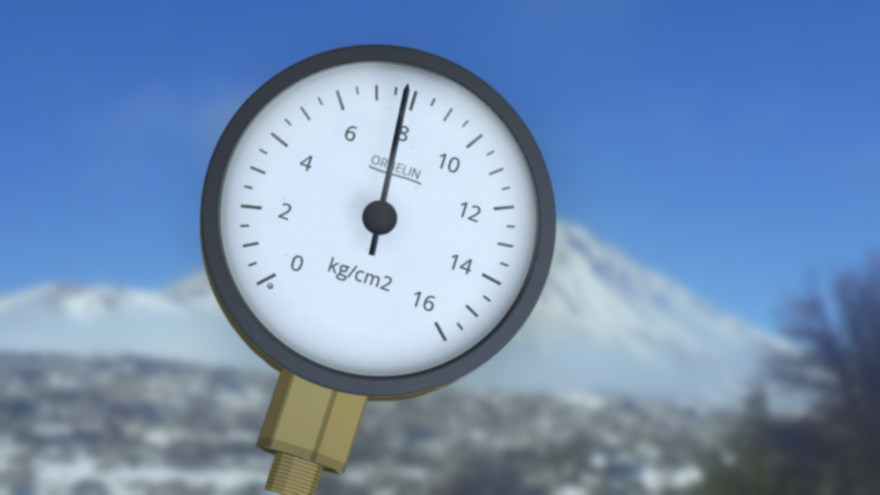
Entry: 7.75,kg/cm²
